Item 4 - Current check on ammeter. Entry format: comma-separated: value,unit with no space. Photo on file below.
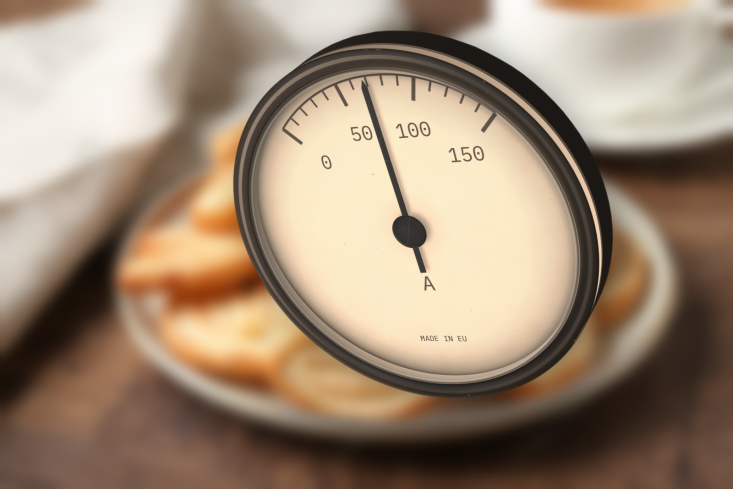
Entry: 70,A
